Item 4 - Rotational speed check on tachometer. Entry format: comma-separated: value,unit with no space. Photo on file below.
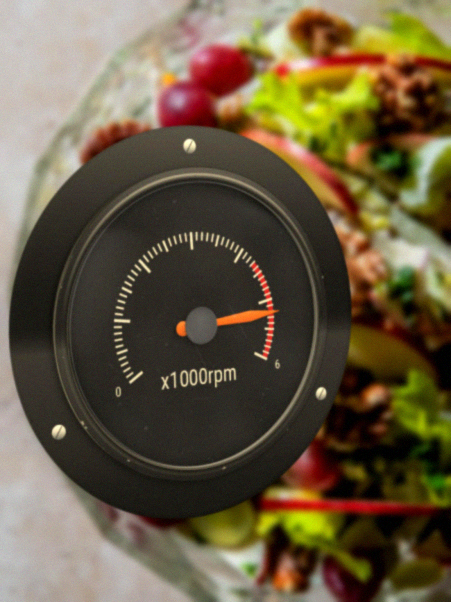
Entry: 5200,rpm
